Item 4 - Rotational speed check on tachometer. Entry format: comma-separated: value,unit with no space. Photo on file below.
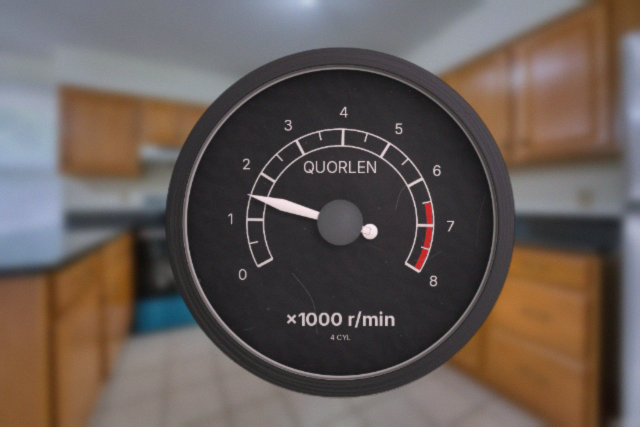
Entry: 1500,rpm
